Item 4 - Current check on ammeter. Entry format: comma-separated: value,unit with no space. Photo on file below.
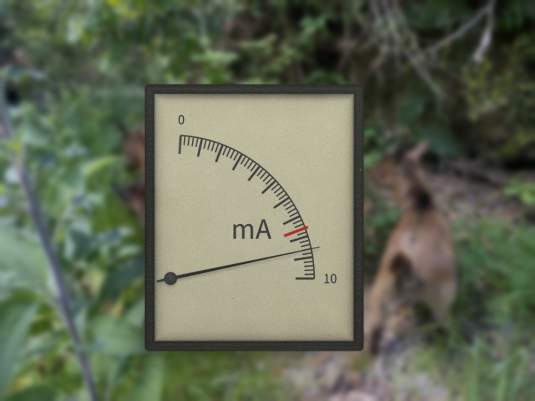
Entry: 8.6,mA
